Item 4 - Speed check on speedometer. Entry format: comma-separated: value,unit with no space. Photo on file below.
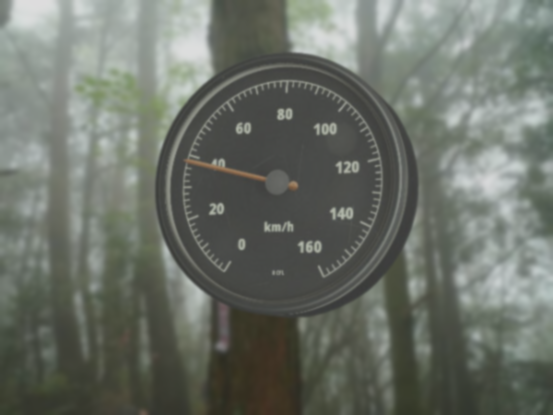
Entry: 38,km/h
